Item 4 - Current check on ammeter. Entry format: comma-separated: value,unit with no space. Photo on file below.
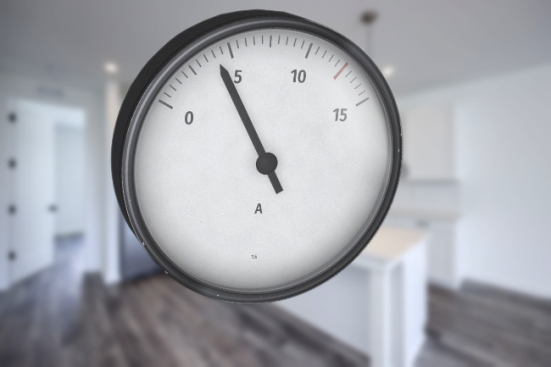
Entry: 4,A
